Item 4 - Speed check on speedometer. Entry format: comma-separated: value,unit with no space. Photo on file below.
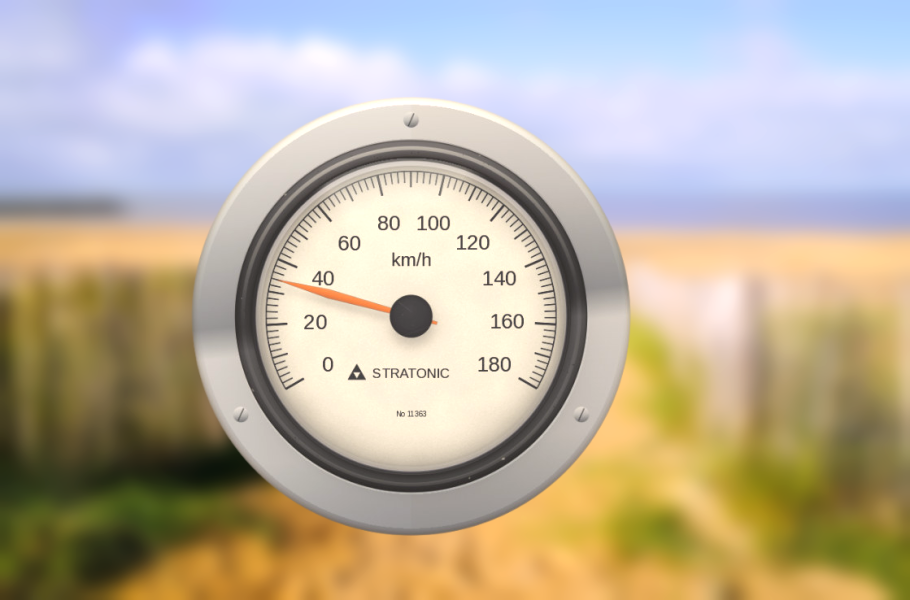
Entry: 34,km/h
